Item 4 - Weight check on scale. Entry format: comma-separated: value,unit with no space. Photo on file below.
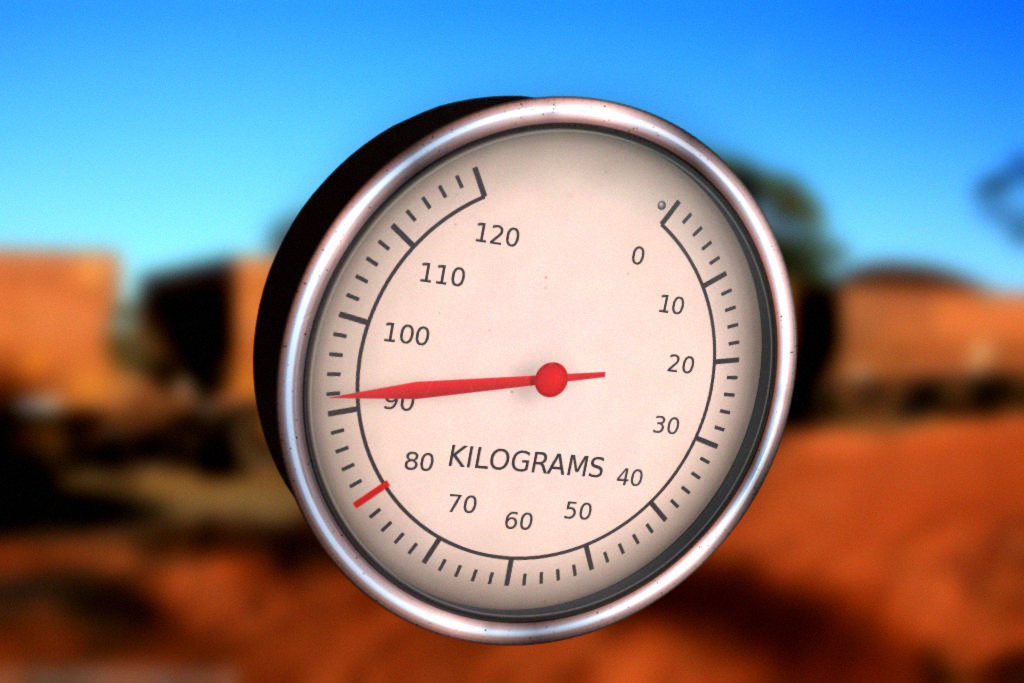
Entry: 92,kg
